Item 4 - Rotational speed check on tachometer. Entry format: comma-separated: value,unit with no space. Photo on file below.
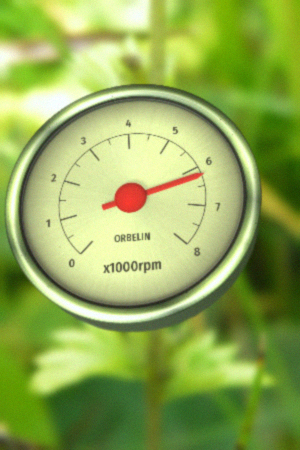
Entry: 6250,rpm
